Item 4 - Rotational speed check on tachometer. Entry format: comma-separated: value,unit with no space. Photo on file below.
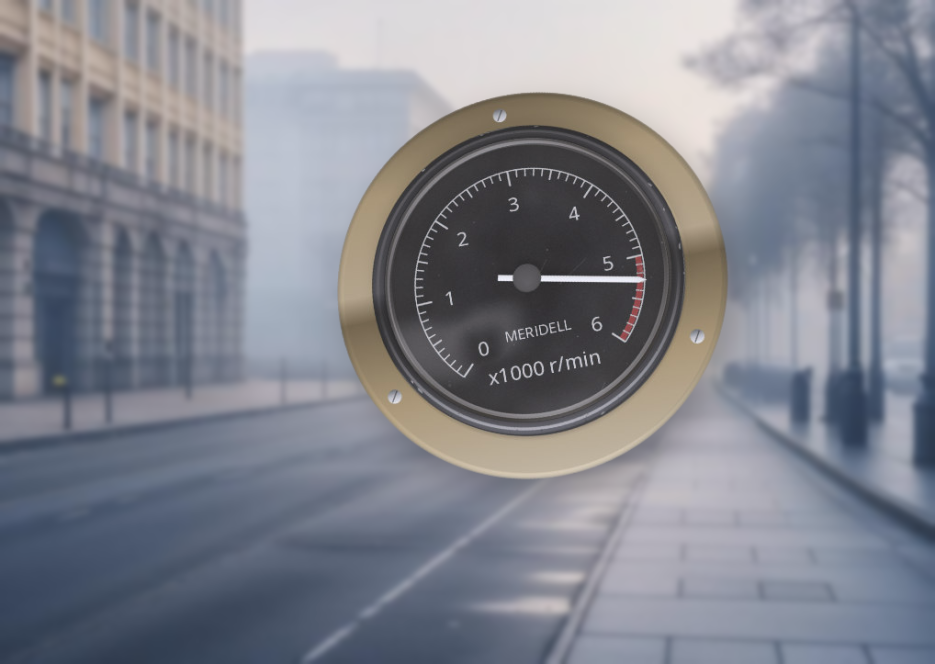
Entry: 5300,rpm
